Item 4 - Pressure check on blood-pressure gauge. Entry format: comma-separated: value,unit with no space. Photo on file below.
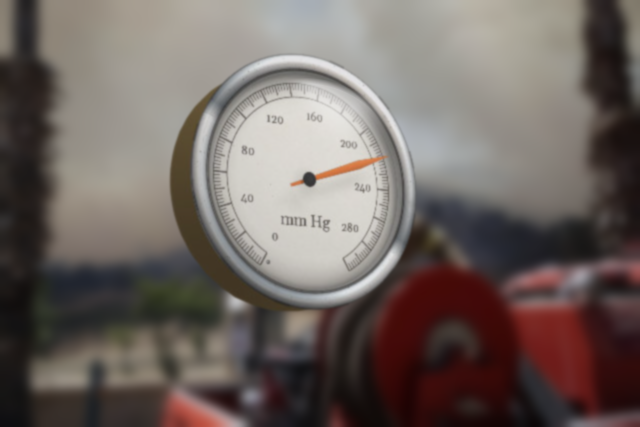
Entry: 220,mmHg
